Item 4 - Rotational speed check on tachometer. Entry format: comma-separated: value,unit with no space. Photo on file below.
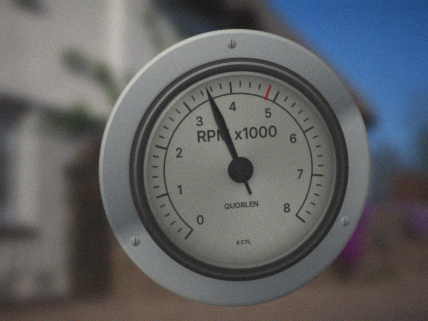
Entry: 3500,rpm
